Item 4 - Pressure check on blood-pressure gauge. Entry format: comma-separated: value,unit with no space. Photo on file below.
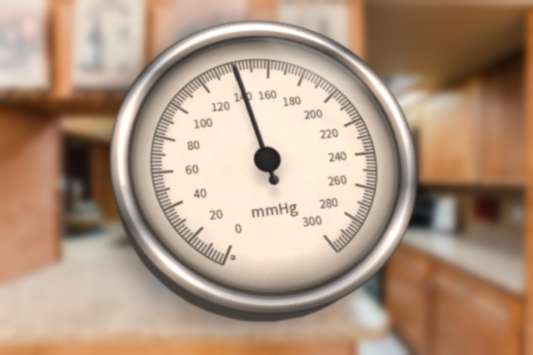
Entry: 140,mmHg
